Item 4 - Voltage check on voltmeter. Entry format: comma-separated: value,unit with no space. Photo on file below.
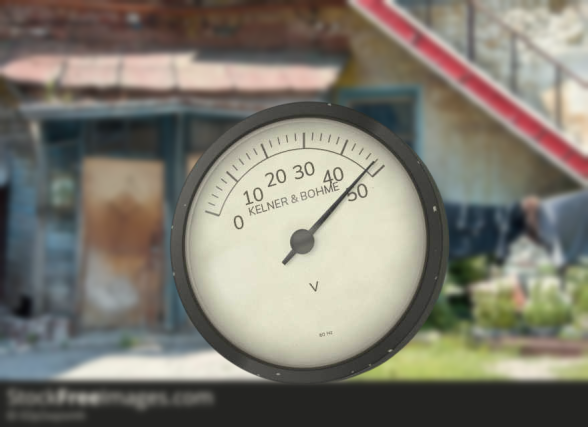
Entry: 48,V
